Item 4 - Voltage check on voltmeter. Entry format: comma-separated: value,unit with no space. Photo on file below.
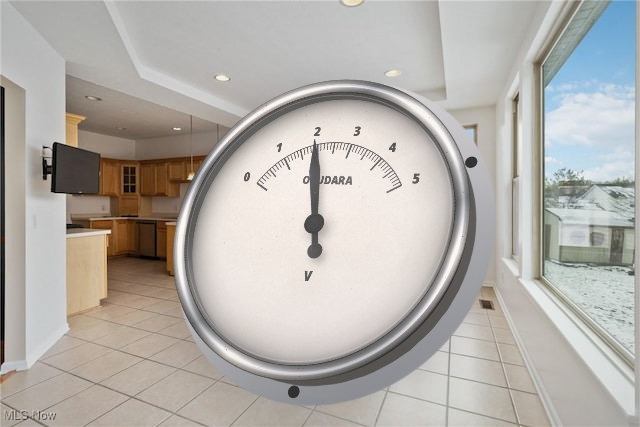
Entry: 2,V
